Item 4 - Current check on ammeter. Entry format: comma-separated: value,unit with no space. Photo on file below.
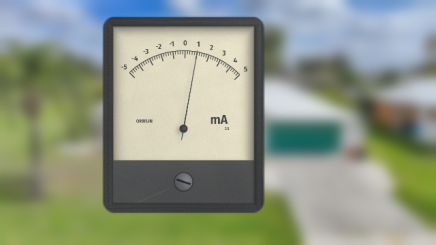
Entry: 1,mA
